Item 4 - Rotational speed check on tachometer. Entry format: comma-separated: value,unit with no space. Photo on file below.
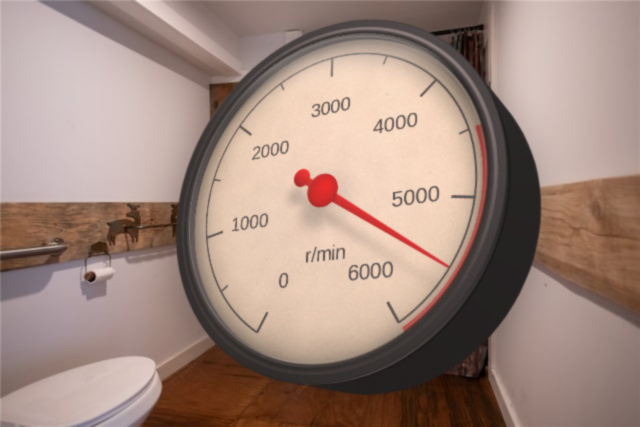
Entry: 5500,rpm
